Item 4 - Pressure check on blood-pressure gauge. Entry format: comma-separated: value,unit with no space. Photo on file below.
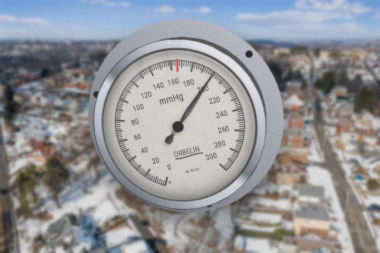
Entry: 200,mmHg
